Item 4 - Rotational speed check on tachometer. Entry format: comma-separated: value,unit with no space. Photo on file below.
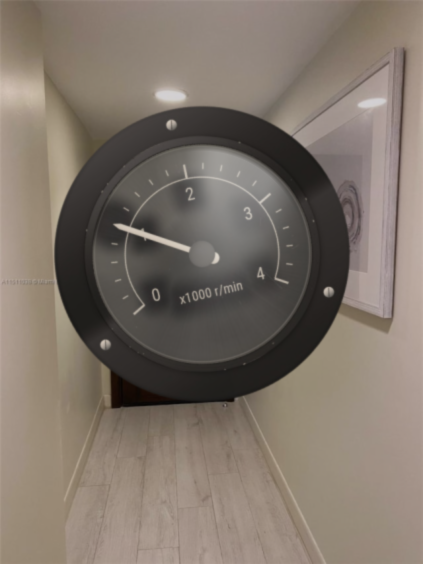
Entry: 1000,rpm
